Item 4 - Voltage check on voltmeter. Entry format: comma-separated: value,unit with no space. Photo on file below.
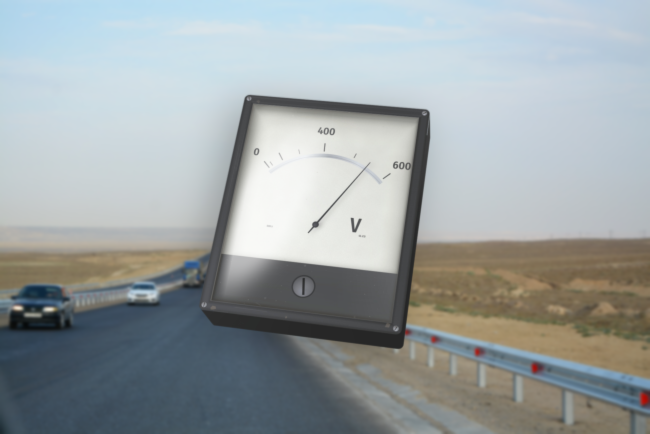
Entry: 550,V
